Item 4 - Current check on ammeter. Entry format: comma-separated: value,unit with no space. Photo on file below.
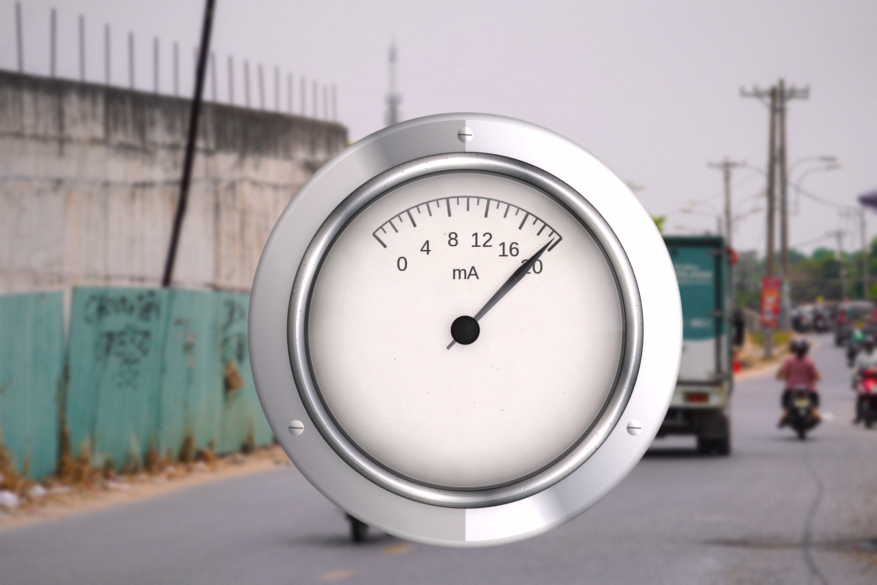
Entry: 19.5,mA
